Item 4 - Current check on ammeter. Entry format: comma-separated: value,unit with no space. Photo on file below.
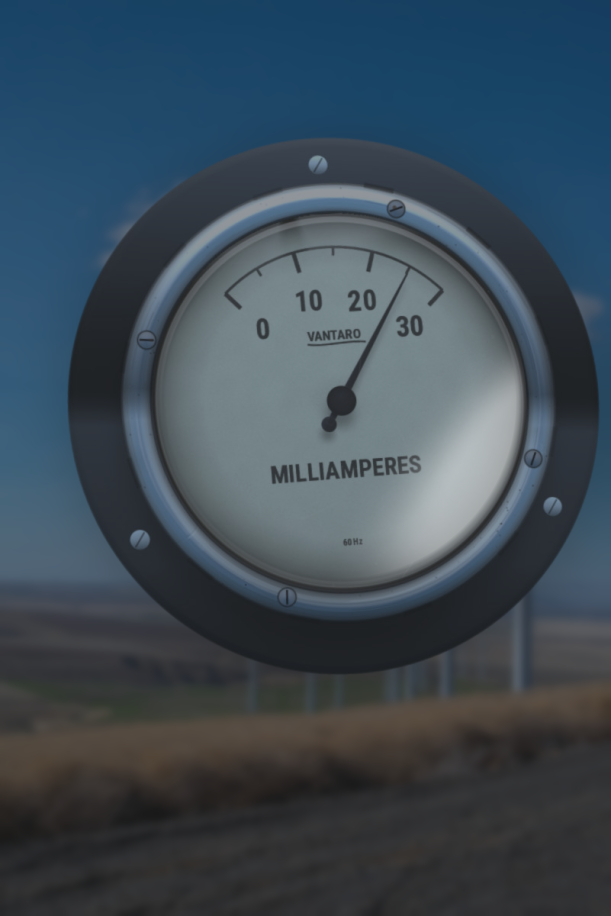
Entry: 25,mA
